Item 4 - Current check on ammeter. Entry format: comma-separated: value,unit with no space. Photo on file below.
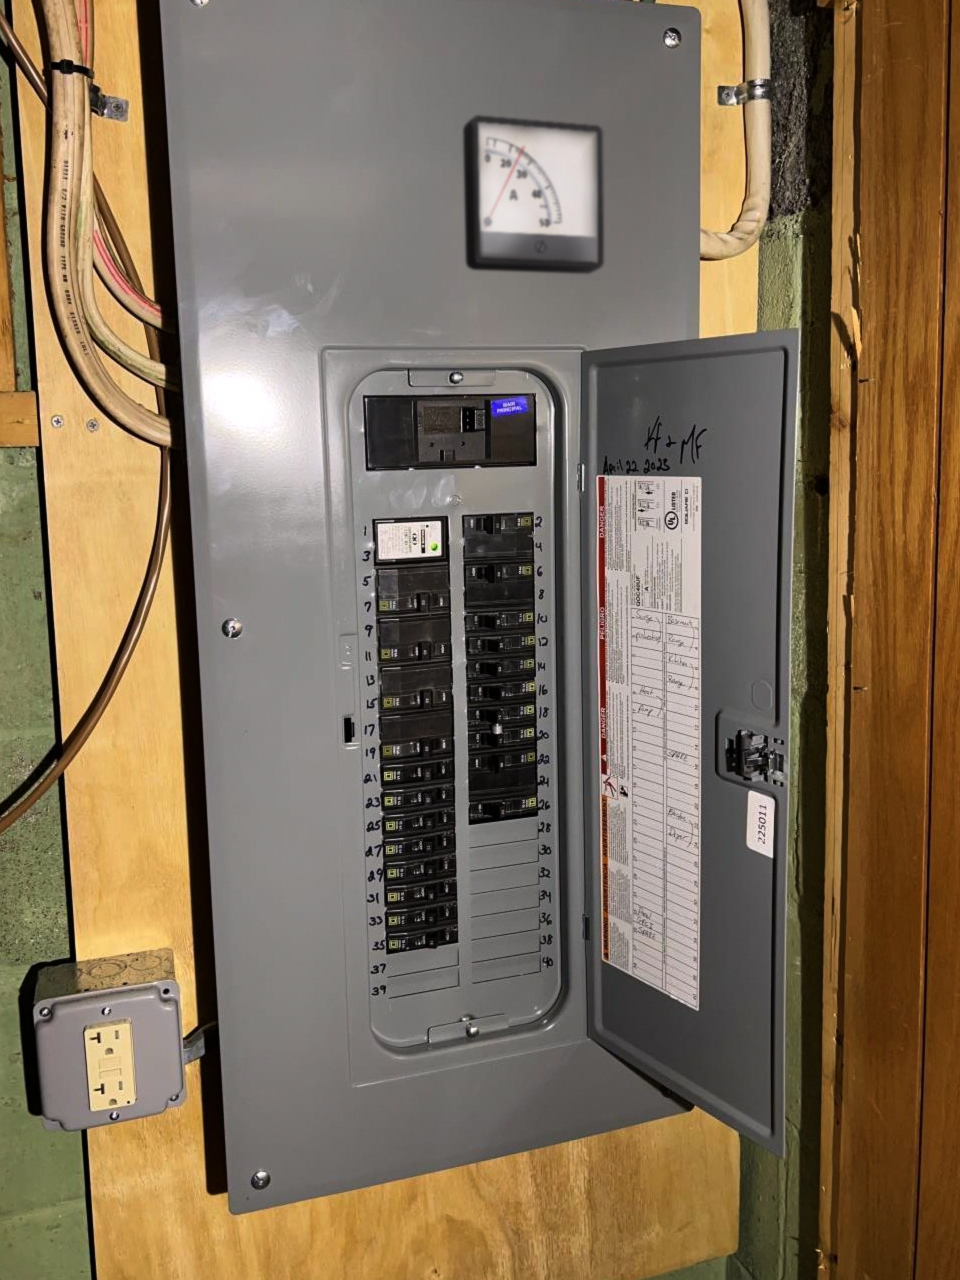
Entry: 25,A
